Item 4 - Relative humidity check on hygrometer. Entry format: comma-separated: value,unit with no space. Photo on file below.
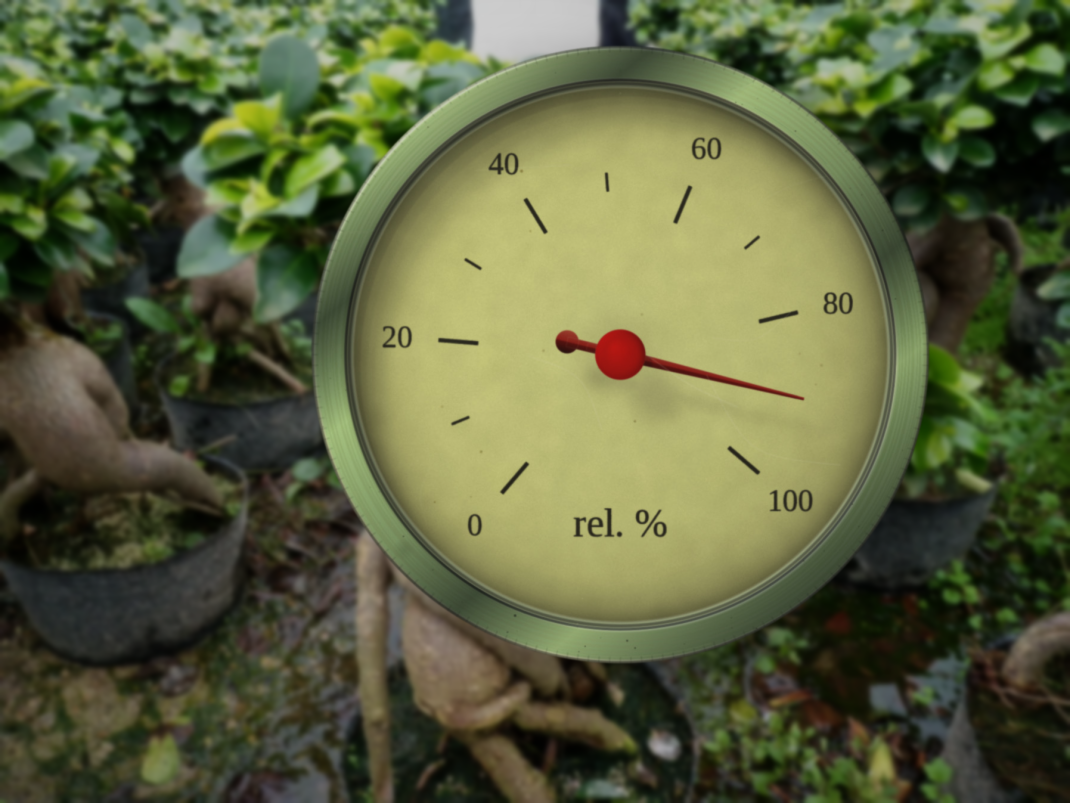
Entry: 90,%
